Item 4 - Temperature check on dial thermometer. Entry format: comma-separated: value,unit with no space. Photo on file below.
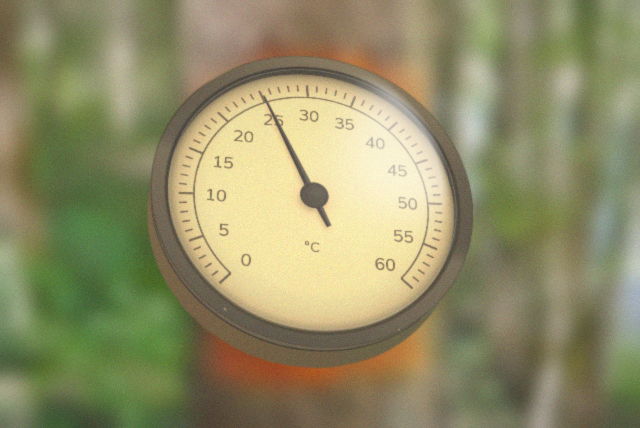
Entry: 25,°C
